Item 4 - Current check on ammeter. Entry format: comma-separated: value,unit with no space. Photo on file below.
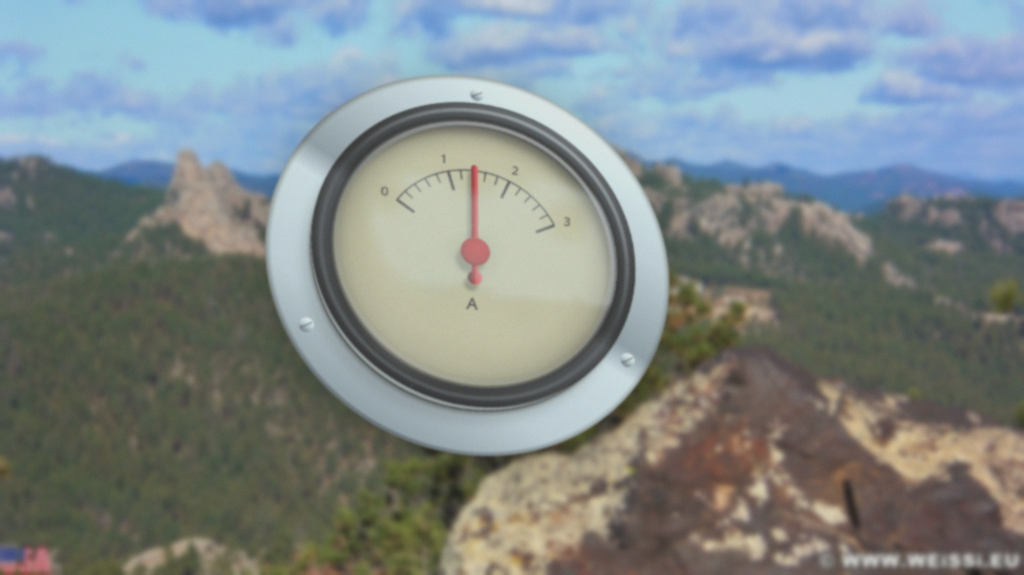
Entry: 1.4,A
